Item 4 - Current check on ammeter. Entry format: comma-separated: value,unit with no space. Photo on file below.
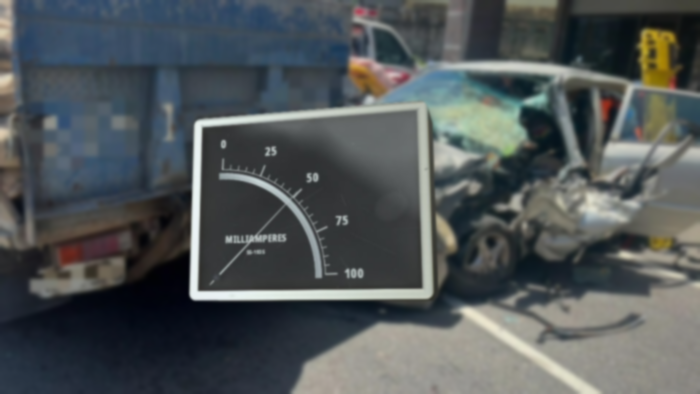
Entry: 50,mA
